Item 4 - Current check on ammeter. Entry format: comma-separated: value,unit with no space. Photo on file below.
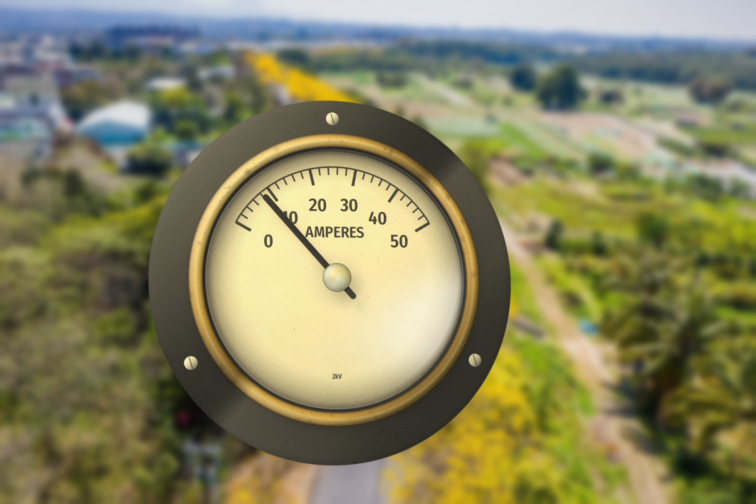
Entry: 8,A
